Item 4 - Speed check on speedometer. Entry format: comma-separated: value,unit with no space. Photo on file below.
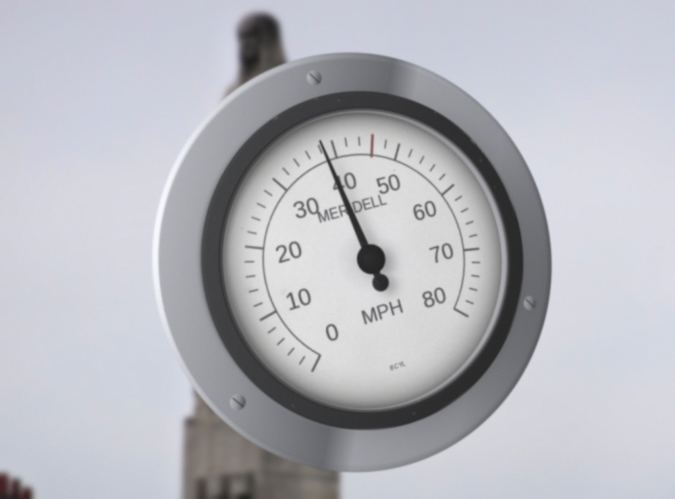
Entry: 38,mph
